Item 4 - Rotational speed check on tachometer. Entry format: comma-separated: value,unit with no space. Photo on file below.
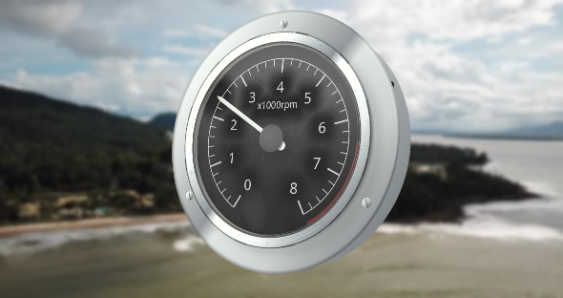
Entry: 2400,rpm
